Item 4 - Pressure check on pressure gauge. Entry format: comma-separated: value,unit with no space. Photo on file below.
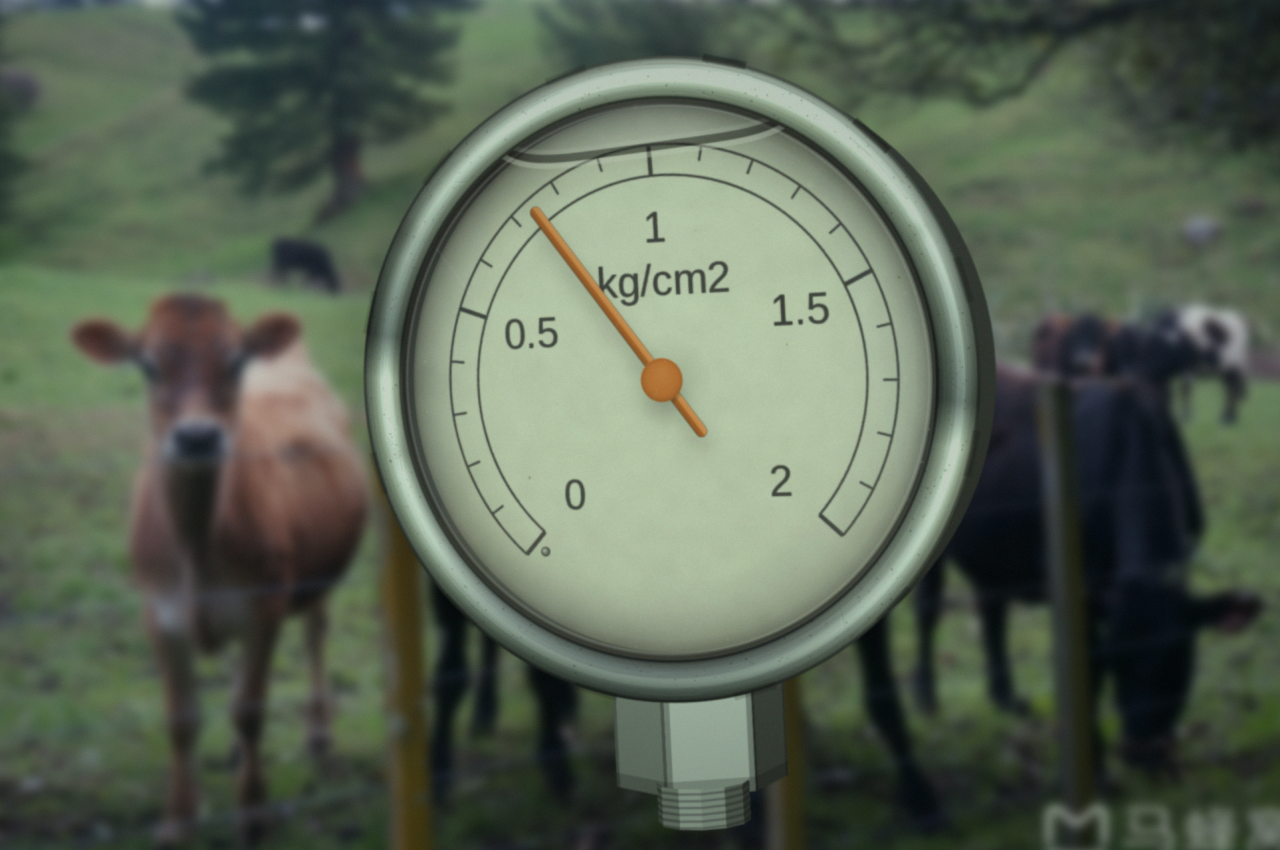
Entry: 0.75,kg/cm²
